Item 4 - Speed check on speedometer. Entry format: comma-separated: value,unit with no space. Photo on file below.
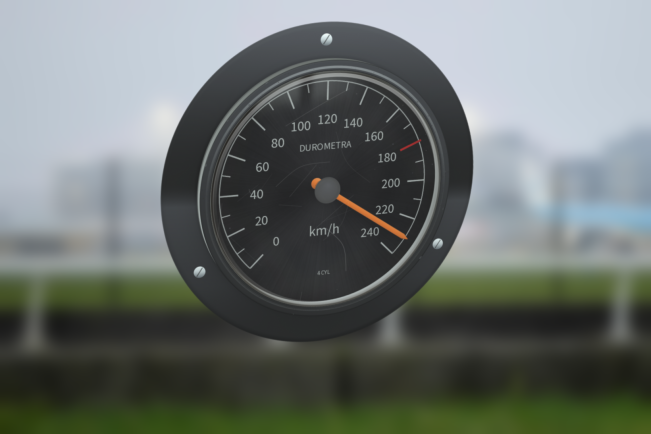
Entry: 230,km/h
